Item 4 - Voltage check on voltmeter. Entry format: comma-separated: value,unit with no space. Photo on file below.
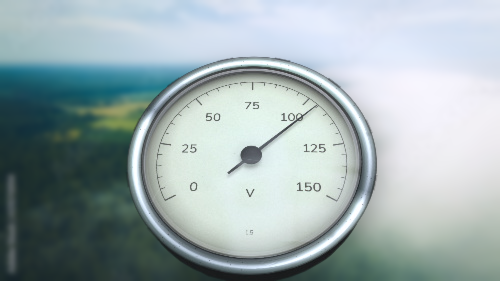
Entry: 105,V
